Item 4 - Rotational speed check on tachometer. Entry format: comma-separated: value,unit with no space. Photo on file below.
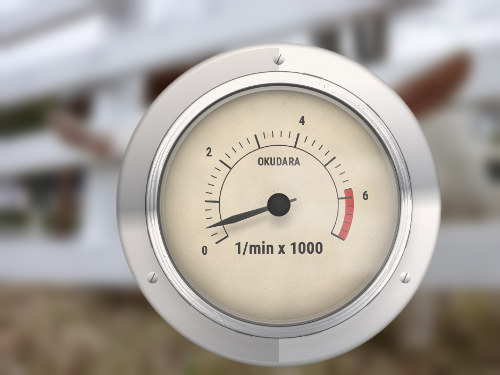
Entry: 400,rpm
